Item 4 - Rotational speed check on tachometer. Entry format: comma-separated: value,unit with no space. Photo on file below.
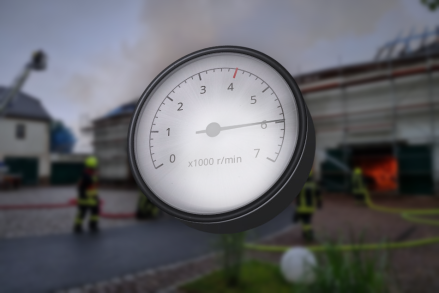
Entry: 6000,rpm
